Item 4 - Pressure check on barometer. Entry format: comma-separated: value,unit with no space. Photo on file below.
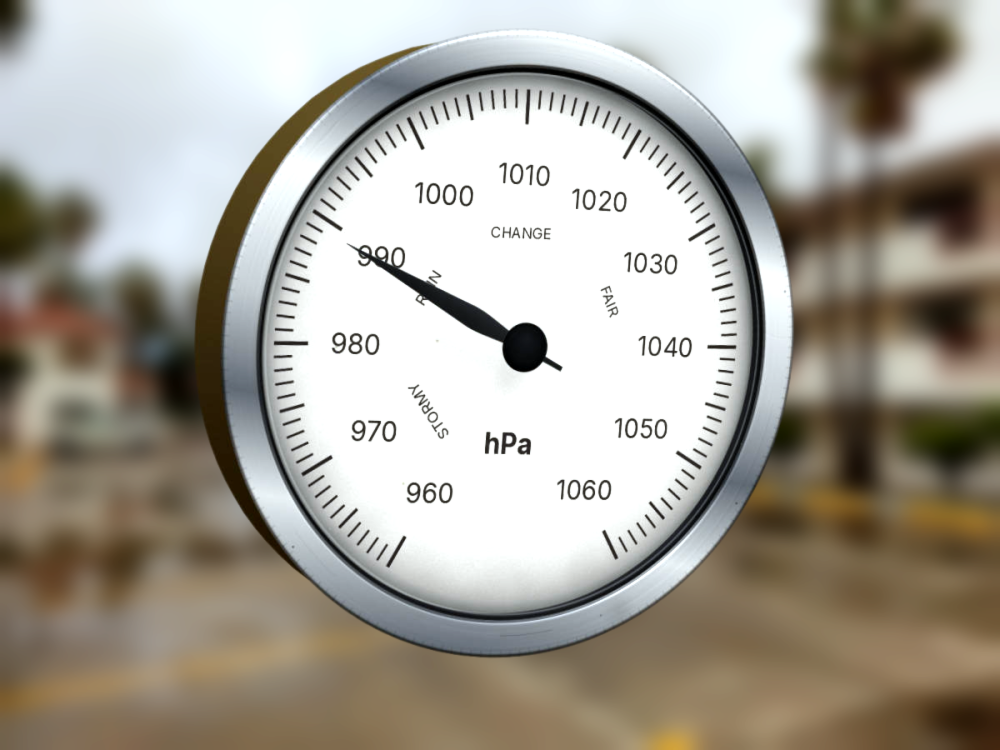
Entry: 989,hPa
